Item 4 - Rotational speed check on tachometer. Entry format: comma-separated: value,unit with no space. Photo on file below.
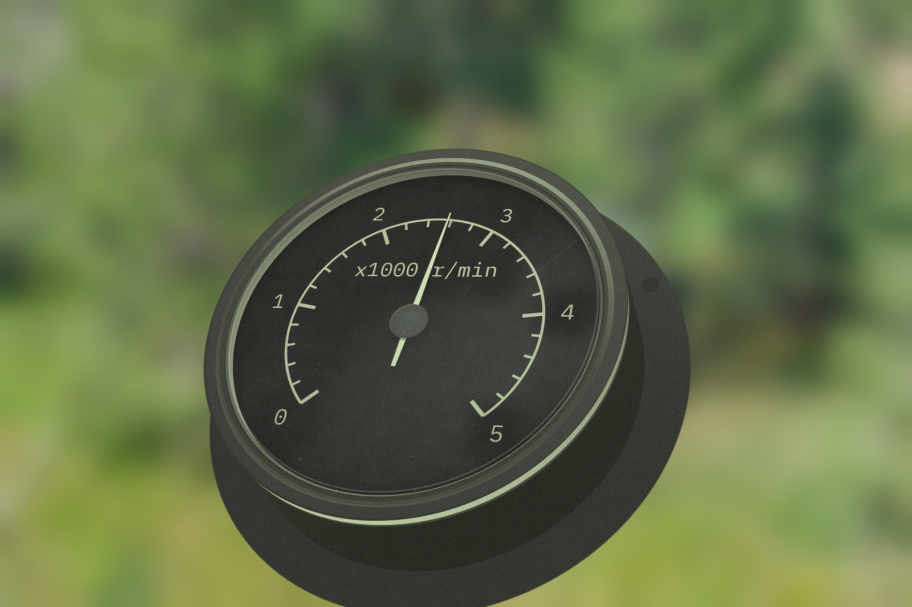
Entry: 2600,rpm
